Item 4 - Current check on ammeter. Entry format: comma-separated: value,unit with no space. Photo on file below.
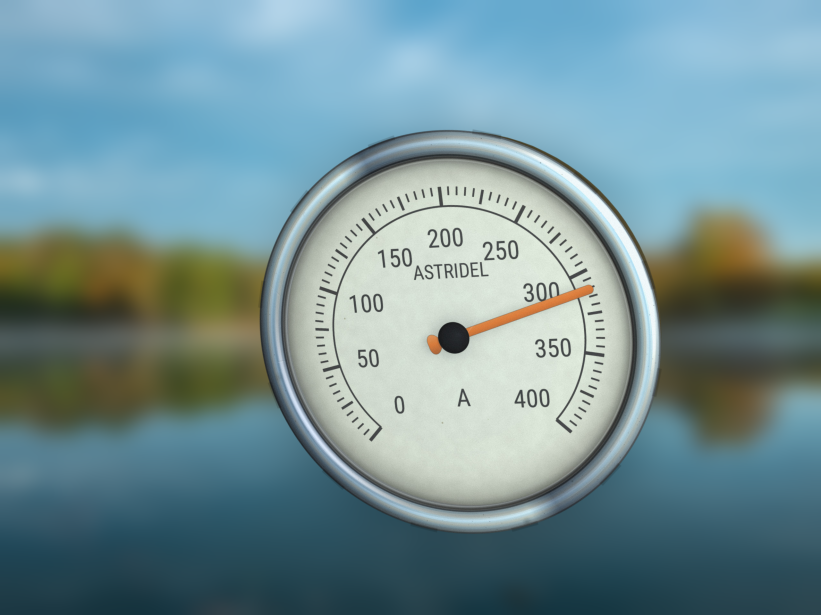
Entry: 310,A
